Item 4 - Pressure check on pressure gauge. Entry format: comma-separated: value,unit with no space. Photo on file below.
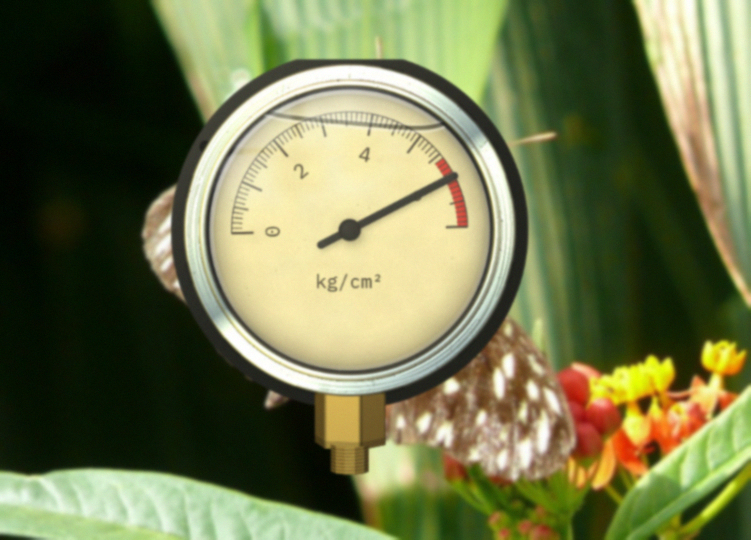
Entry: 6,kg/cm²
